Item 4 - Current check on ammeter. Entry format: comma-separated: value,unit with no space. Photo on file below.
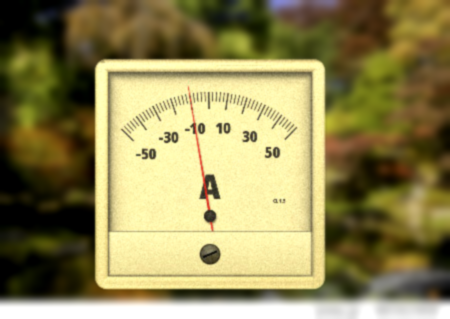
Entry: -10,A
